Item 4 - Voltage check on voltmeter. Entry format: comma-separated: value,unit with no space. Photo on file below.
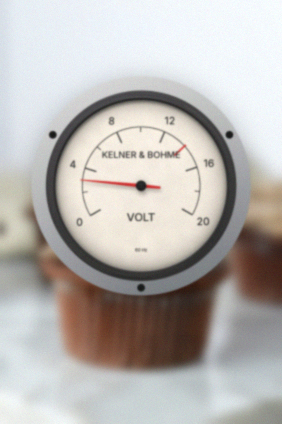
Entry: 3,V
